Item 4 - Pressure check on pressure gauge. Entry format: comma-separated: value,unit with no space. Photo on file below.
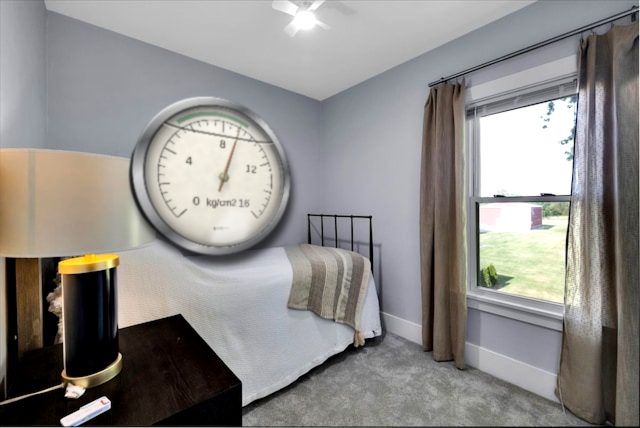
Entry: 9,kg/cm²
